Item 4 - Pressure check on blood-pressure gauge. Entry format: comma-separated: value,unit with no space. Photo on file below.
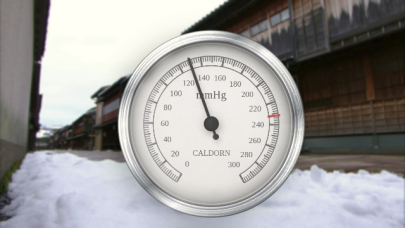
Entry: 130,mmHg
